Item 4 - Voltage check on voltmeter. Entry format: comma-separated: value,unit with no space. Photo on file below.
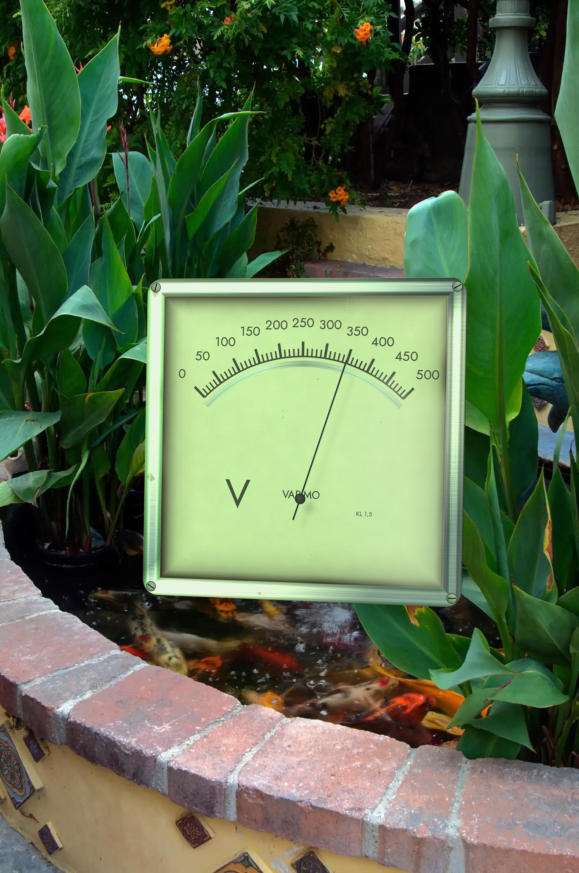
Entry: 350,V
